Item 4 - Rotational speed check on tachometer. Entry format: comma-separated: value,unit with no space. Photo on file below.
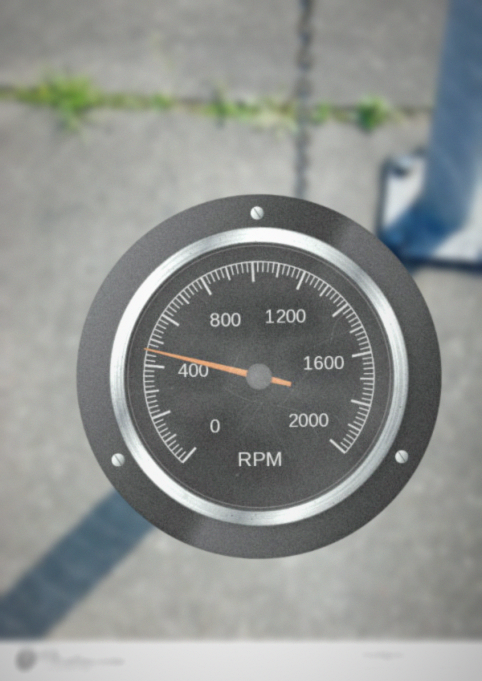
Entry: 460,rpm
